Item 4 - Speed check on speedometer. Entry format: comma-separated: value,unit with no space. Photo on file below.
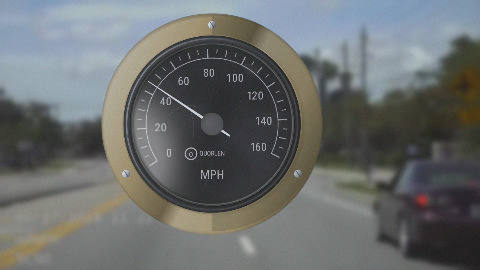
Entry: 45,mph
